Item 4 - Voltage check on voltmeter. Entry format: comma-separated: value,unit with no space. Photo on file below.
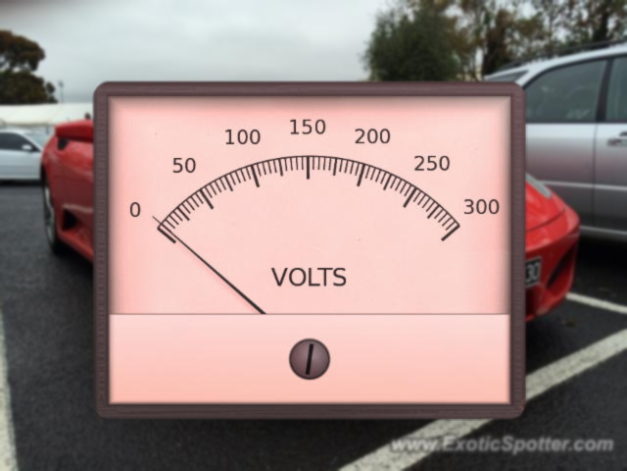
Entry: 5,V
